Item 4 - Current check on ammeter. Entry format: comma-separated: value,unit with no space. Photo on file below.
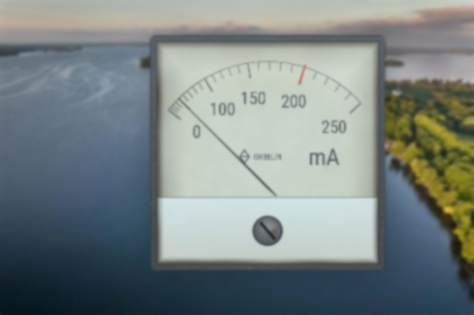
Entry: 50,mA
